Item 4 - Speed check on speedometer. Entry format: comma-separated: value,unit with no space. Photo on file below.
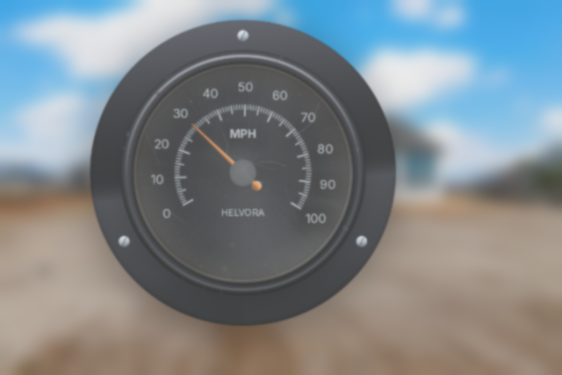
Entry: 30,mph
